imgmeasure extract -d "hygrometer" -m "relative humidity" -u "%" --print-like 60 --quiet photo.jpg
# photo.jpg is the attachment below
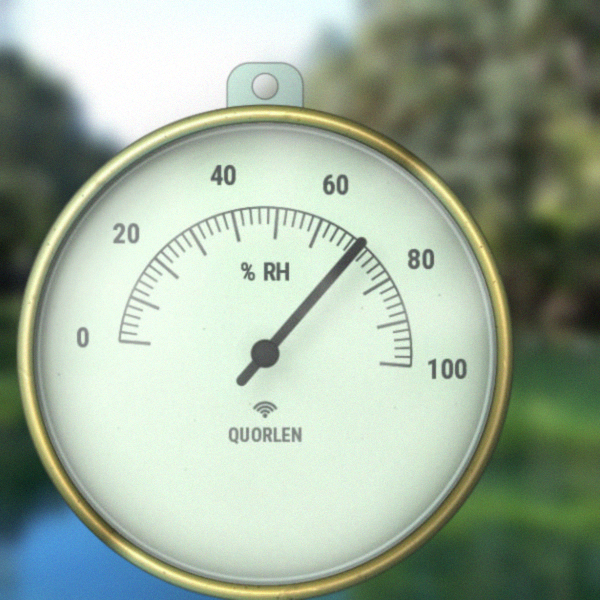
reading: 70
